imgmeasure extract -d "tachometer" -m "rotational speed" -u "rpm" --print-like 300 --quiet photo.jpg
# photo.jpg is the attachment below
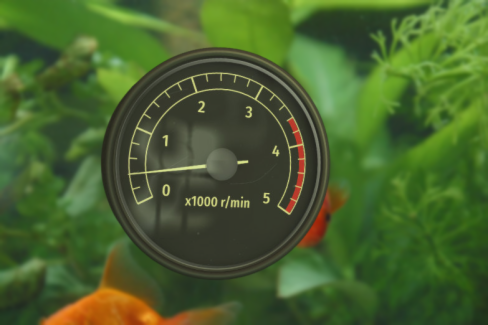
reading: 400
